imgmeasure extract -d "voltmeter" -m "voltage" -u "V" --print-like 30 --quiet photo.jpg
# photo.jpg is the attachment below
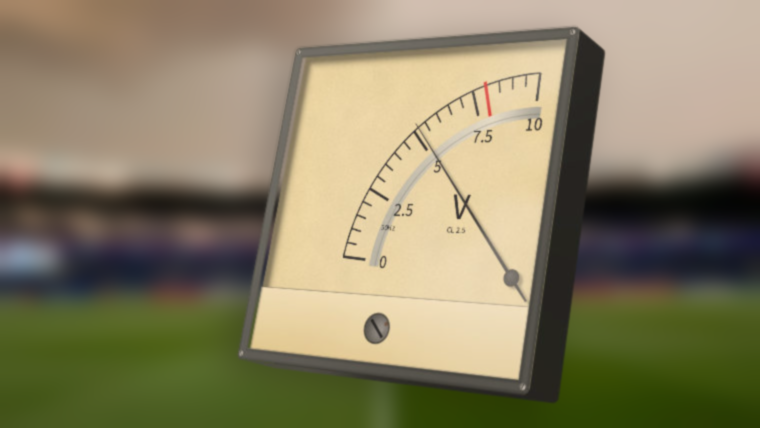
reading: 5.25
